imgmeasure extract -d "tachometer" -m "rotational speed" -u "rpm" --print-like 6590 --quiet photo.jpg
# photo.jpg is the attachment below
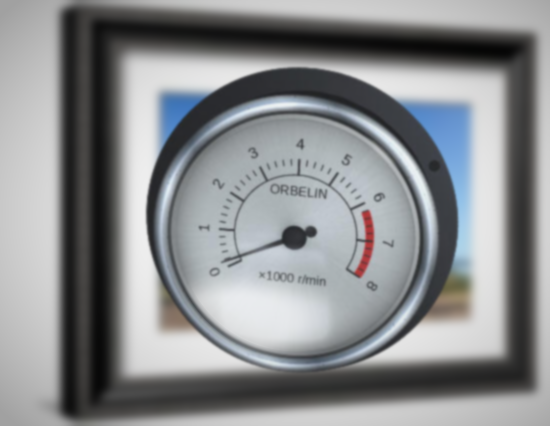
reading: 200
